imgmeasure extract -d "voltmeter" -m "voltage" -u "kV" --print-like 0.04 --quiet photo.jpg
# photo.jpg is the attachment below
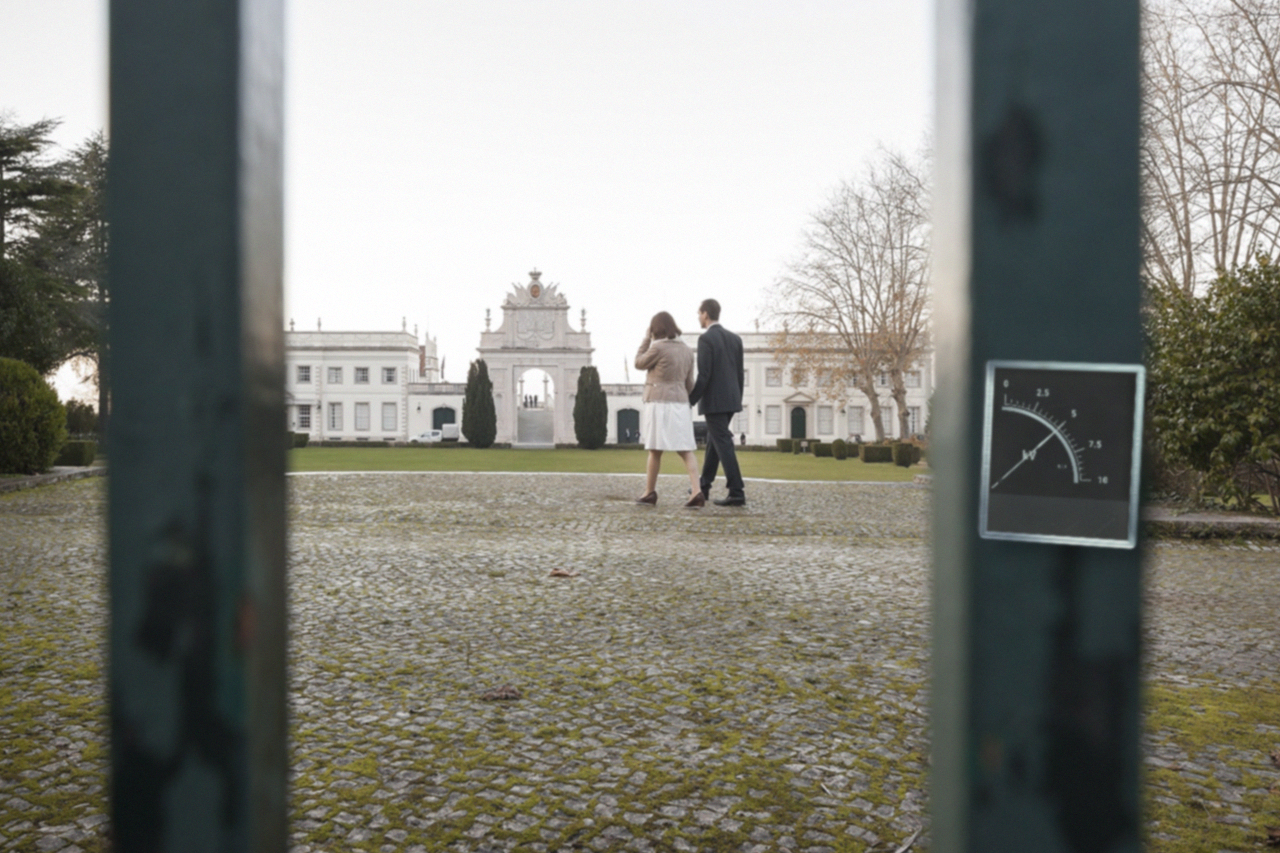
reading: 5
